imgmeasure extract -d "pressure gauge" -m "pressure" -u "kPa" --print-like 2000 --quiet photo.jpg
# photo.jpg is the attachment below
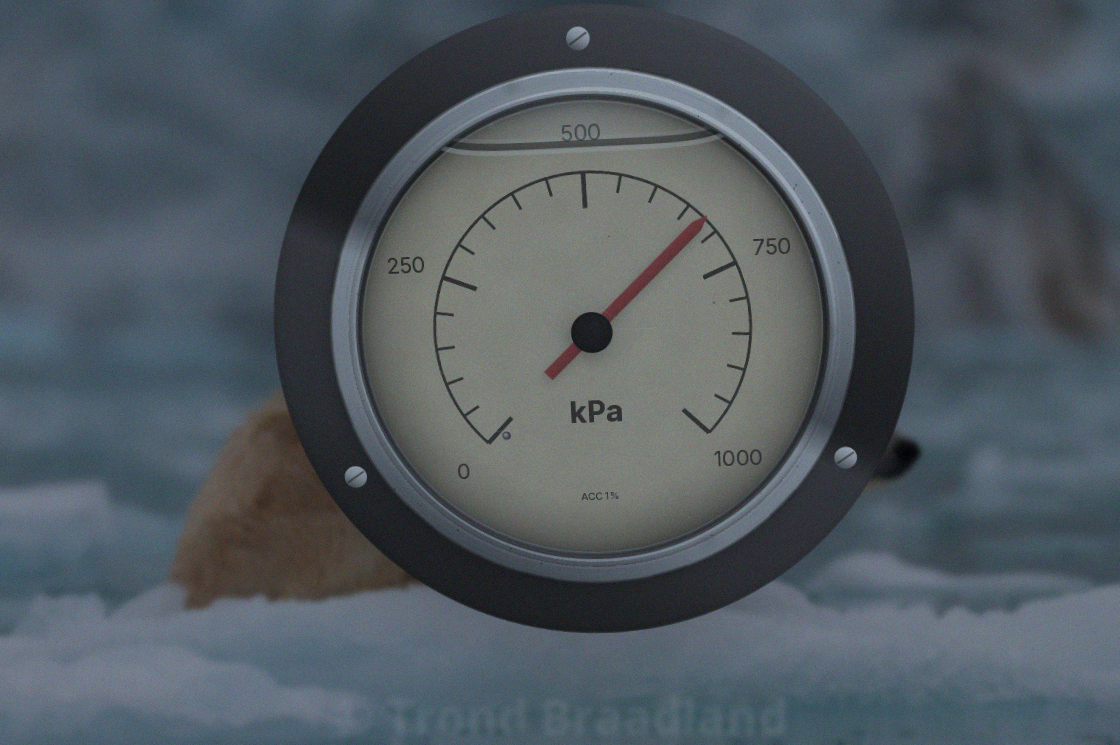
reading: 675
